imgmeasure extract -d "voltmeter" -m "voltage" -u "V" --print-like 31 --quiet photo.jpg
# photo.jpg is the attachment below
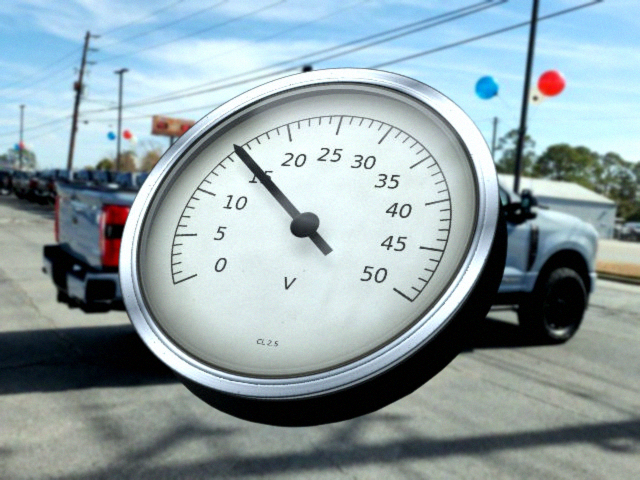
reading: 15
